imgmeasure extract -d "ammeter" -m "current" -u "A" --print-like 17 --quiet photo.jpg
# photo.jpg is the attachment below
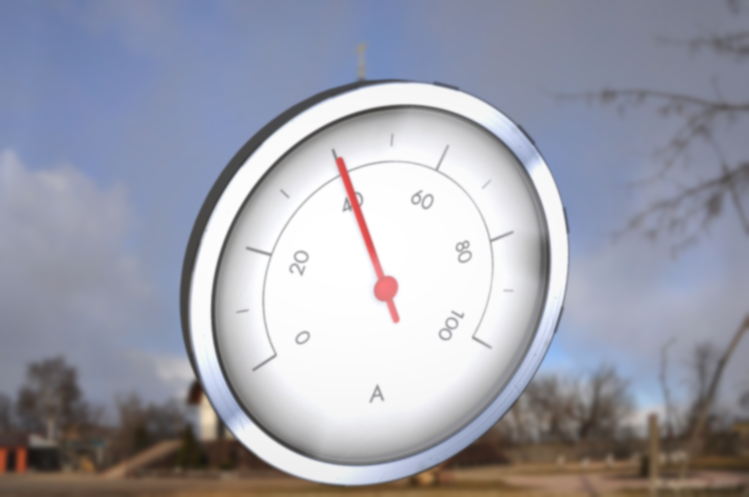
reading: 40
